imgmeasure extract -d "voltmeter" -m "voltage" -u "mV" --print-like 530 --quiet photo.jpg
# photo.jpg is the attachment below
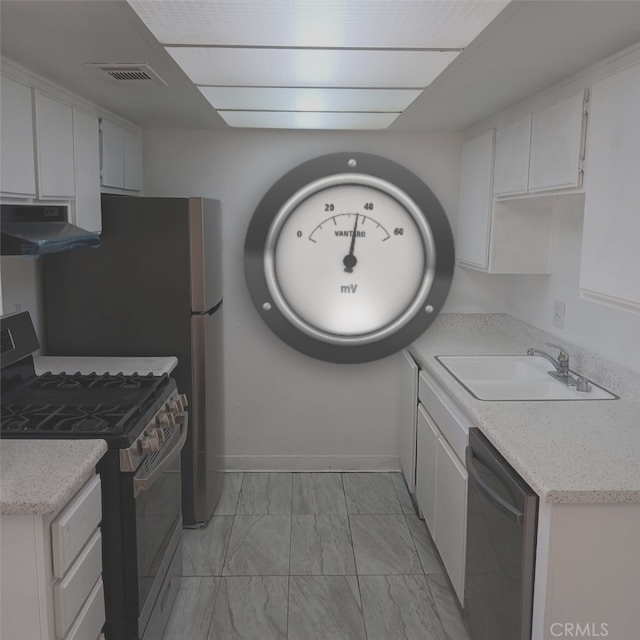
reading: 35
